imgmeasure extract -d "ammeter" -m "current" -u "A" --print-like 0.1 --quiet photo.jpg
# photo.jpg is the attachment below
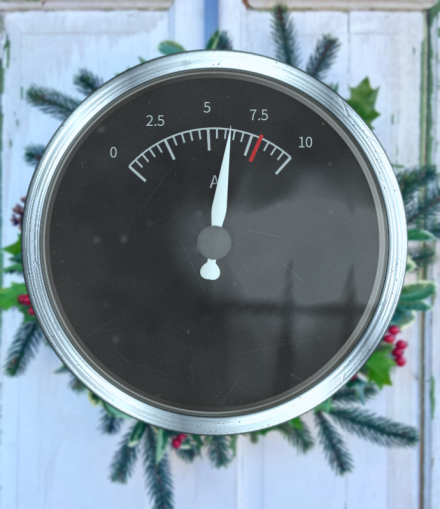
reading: 6.25
